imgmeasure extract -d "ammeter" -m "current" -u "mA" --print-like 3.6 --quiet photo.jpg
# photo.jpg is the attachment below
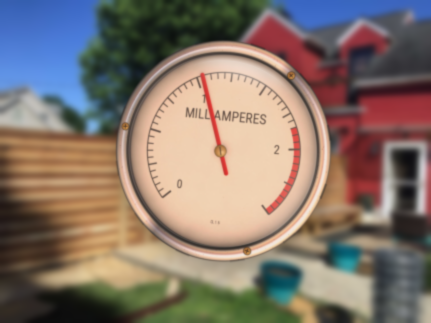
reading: 1.05
